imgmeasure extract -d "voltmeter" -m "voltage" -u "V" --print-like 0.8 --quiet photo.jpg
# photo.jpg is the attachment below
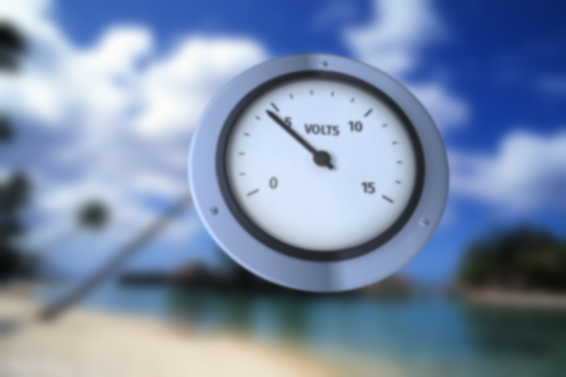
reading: 4.5
